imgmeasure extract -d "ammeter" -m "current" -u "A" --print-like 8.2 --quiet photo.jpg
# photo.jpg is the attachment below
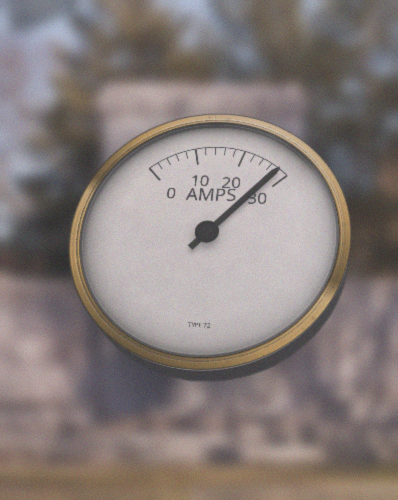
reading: 28
